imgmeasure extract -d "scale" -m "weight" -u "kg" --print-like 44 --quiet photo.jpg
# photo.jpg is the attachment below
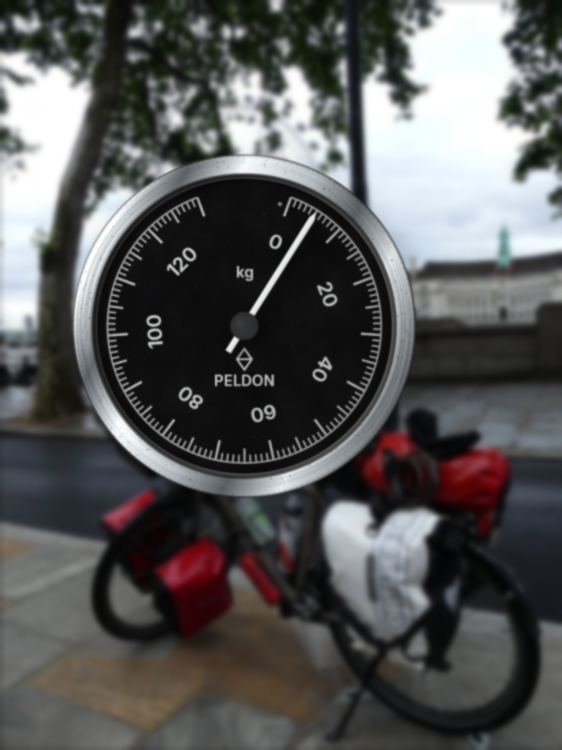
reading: 5
